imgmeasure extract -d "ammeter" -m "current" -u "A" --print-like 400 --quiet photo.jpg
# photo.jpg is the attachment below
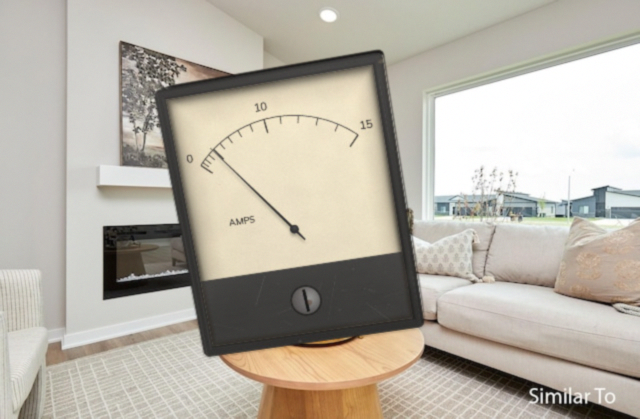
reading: 5
